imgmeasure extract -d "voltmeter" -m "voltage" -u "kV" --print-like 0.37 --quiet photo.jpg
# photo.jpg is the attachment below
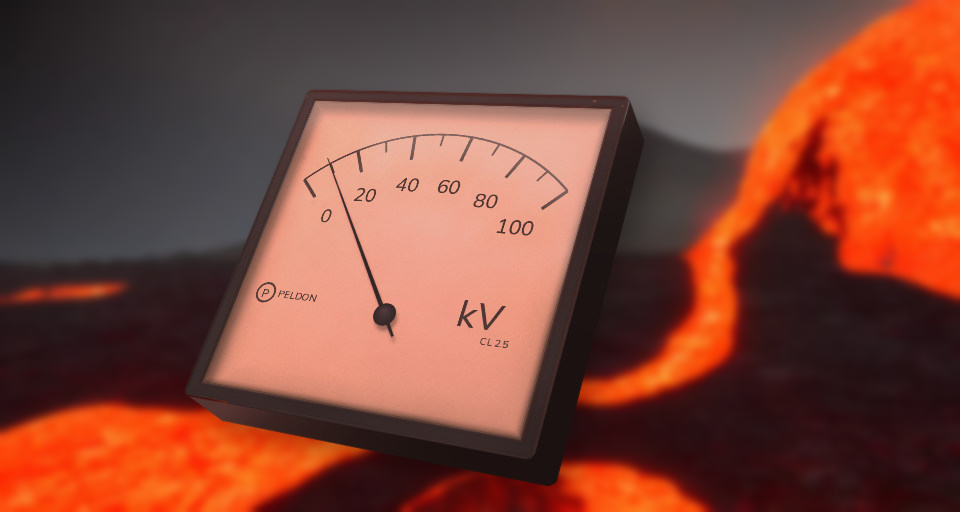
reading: 10
